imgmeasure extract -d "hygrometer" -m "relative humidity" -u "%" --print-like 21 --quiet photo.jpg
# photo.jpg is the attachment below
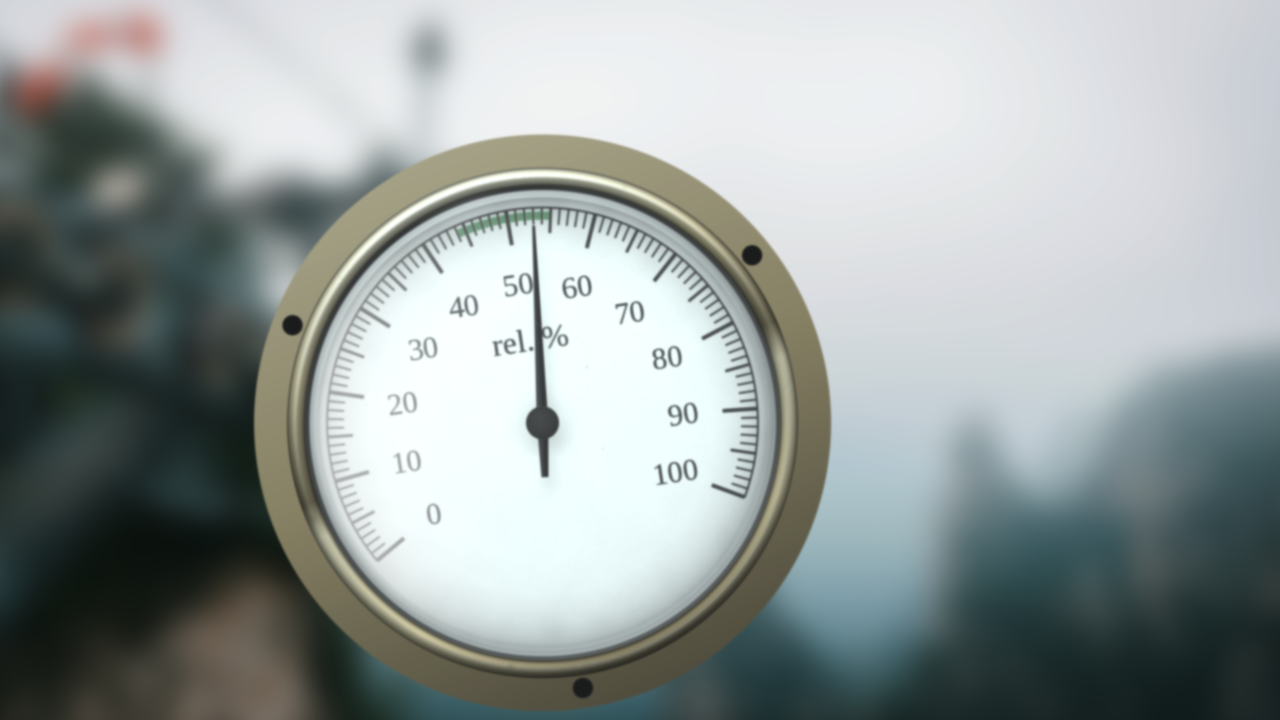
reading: 53
